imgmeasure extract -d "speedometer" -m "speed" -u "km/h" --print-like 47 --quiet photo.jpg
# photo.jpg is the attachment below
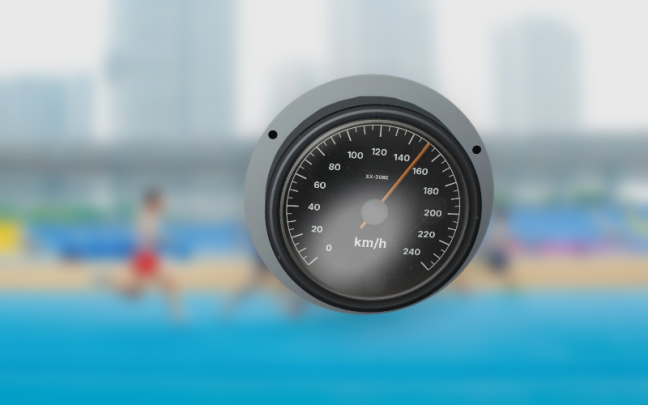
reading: 150
